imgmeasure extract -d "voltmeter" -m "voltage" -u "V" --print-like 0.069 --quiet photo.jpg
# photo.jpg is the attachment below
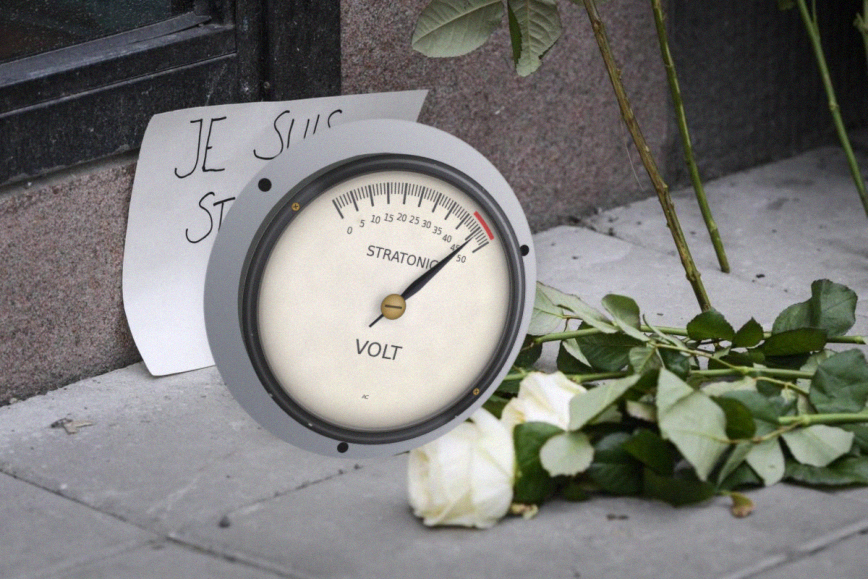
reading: 45
